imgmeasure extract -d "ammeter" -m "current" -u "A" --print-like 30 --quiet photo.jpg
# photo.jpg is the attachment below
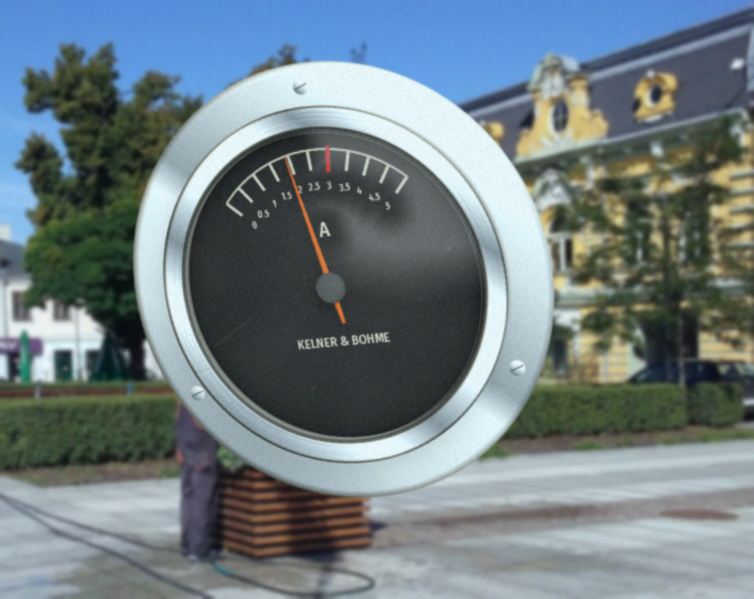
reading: 2
